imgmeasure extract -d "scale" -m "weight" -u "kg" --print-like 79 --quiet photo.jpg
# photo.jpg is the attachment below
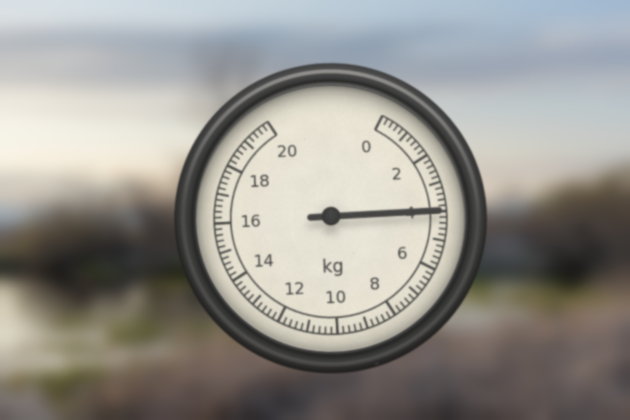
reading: 4
